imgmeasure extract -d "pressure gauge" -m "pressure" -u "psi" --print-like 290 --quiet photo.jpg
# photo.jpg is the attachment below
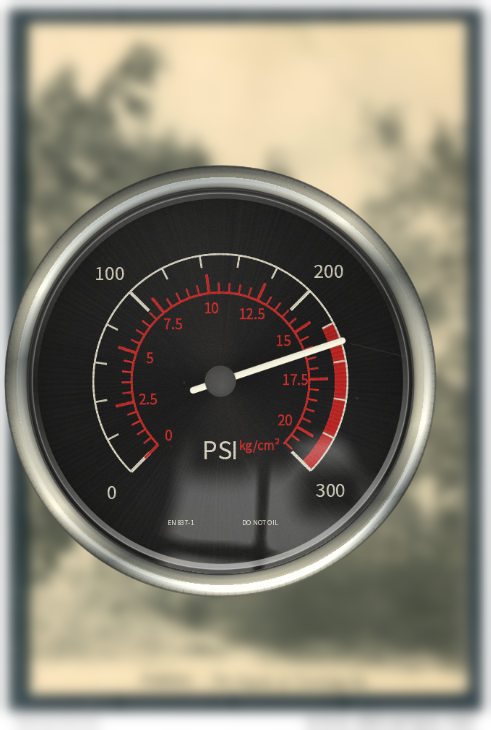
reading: 230
